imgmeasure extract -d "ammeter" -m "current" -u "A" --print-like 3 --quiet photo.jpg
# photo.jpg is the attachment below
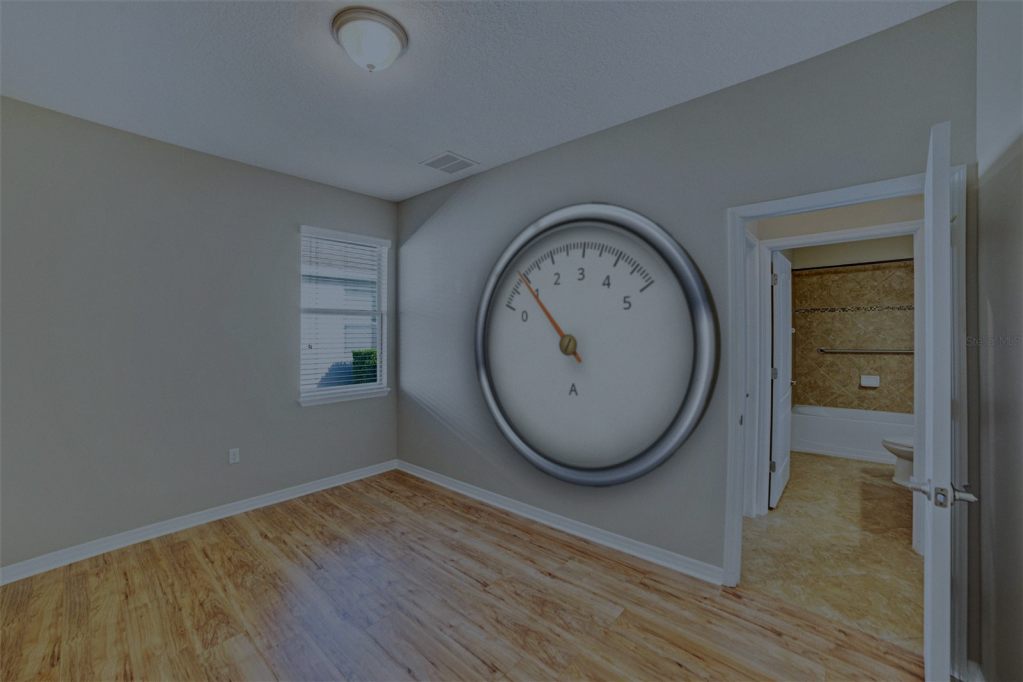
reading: 1
